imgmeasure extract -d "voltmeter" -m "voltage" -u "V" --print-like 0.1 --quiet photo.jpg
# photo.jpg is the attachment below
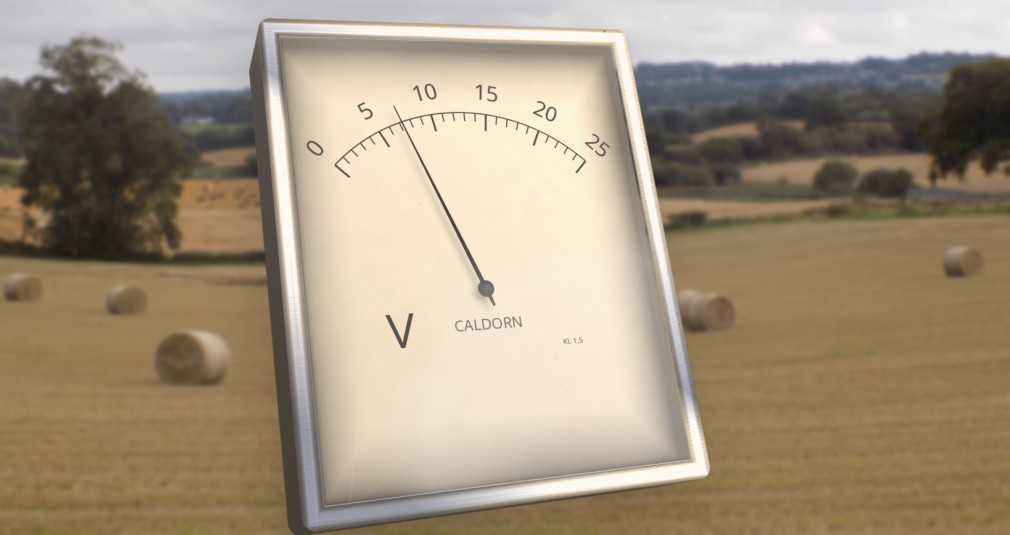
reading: 7
